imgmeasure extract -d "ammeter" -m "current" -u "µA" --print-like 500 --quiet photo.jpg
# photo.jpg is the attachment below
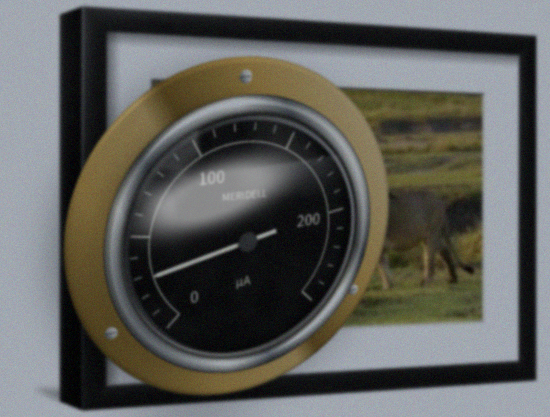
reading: 30
